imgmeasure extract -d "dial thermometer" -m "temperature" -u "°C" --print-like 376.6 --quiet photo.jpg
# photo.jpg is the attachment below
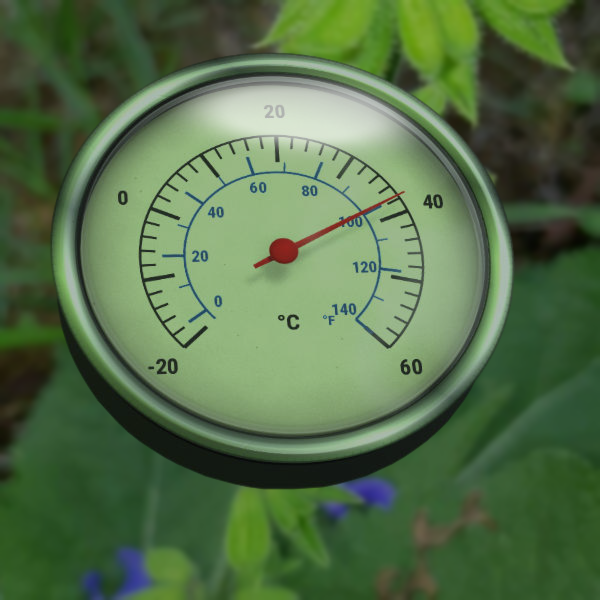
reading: 38
